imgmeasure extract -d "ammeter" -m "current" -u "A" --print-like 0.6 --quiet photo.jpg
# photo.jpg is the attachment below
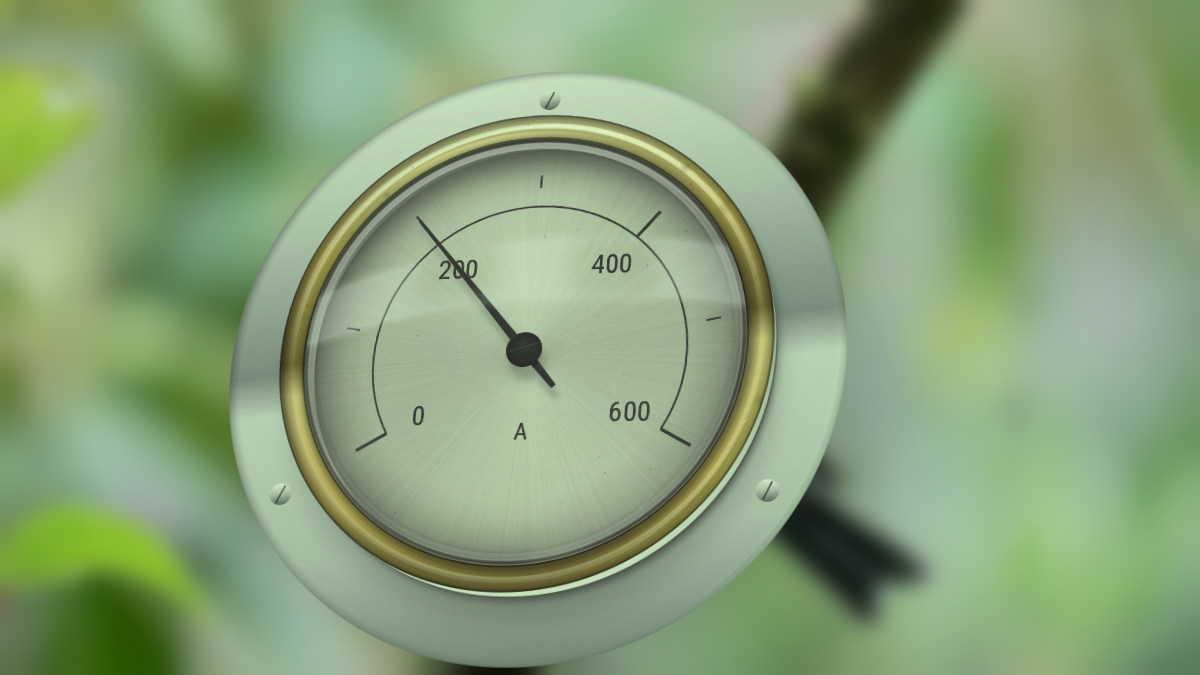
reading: 200
